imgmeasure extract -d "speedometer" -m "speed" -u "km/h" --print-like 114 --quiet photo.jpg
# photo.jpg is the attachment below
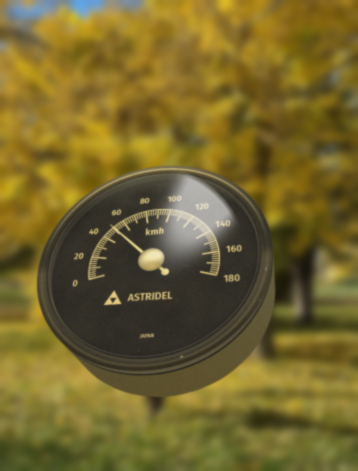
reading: 50
